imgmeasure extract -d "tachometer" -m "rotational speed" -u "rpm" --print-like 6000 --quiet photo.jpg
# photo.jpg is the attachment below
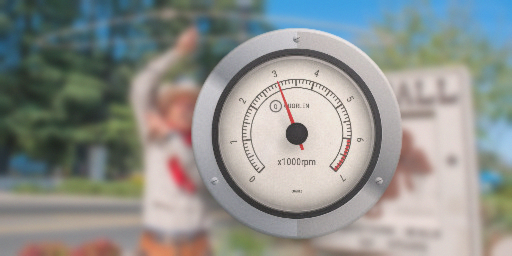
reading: 3000
